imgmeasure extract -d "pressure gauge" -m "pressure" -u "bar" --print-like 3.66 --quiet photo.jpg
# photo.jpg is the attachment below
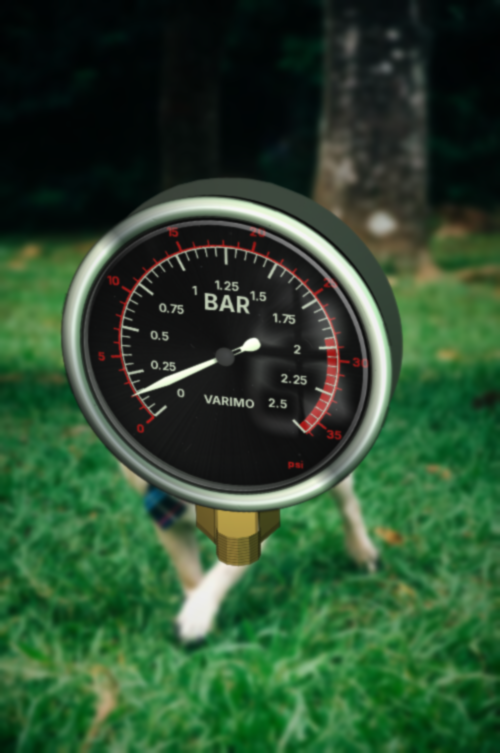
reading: 0.15
